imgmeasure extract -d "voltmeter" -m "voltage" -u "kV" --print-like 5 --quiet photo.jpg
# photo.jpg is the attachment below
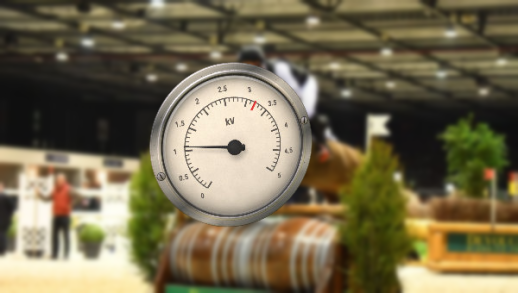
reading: 1.1
